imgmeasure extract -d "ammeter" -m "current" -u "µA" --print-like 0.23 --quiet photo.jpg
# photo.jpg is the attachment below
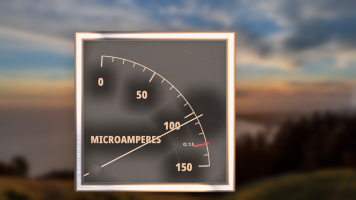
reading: 105
